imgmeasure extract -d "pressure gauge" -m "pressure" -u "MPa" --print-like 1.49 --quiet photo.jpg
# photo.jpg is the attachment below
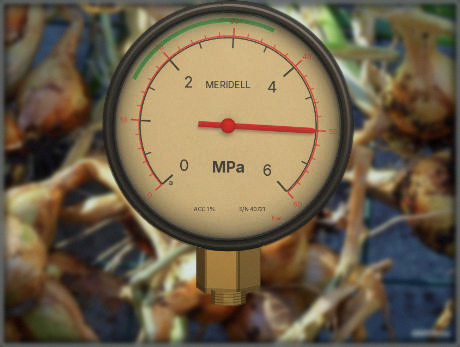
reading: 5
